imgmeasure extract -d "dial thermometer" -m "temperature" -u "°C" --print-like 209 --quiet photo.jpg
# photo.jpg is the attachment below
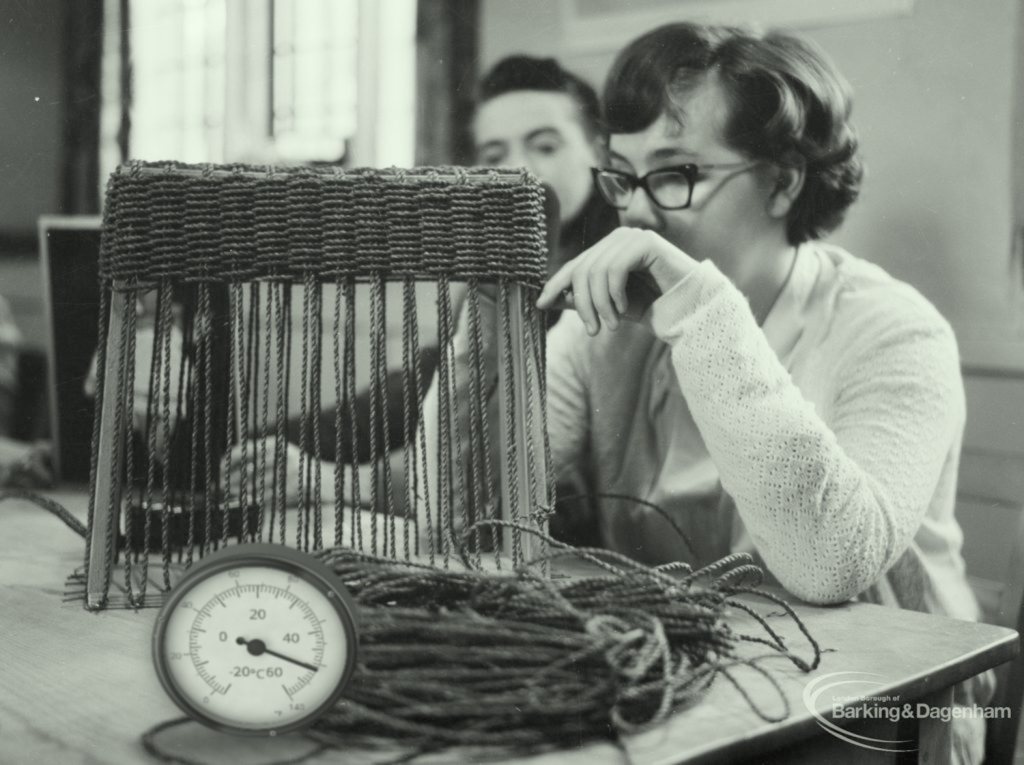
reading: 50
